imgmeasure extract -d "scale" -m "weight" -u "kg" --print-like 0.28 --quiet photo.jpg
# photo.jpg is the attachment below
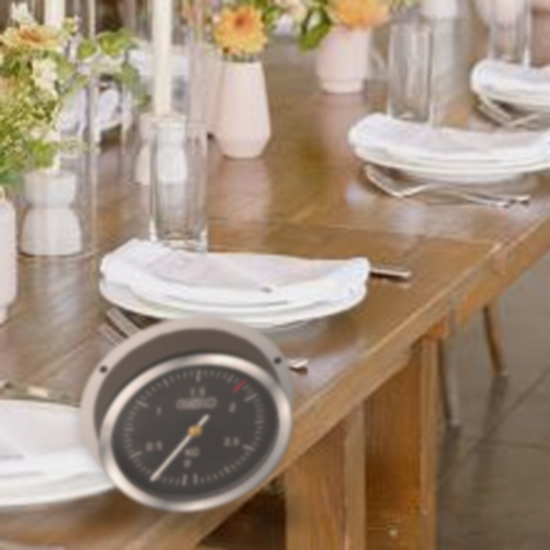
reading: 0.25
